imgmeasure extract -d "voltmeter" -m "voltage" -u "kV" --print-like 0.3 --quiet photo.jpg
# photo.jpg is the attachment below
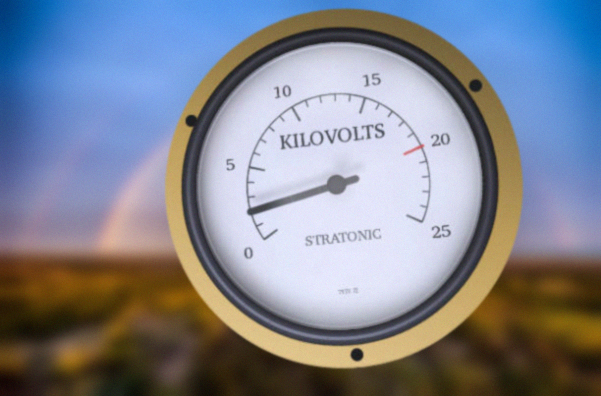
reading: 2
